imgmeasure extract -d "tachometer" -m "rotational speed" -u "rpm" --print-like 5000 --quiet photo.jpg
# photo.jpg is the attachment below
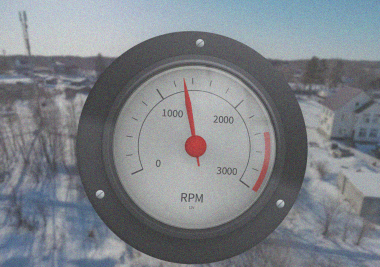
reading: 1300
